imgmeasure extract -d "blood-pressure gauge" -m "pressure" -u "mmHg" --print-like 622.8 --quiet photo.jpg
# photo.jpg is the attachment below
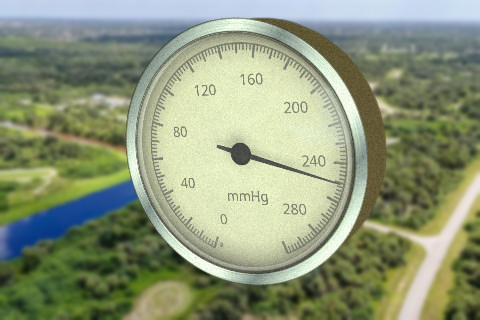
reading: 250
